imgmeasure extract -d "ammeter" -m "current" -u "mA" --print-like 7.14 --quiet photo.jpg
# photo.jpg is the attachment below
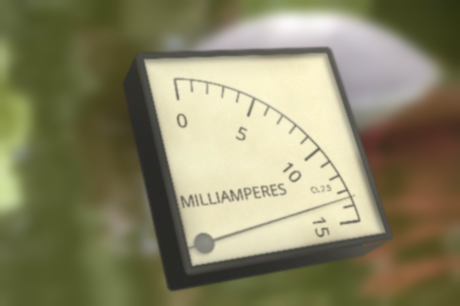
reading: 13.5
